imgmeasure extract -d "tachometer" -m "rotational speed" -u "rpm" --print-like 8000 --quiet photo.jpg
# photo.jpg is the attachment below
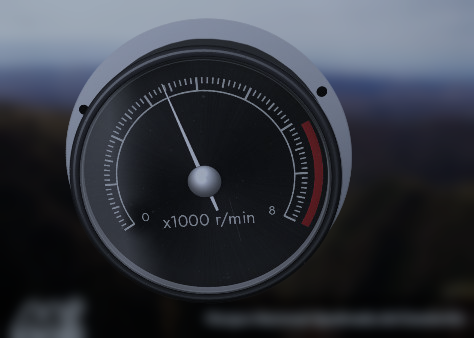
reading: 3400
